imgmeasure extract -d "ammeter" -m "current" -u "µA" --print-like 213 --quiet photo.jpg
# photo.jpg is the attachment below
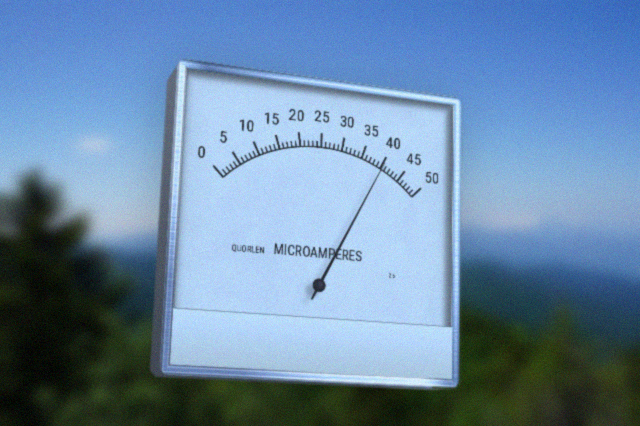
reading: 40
